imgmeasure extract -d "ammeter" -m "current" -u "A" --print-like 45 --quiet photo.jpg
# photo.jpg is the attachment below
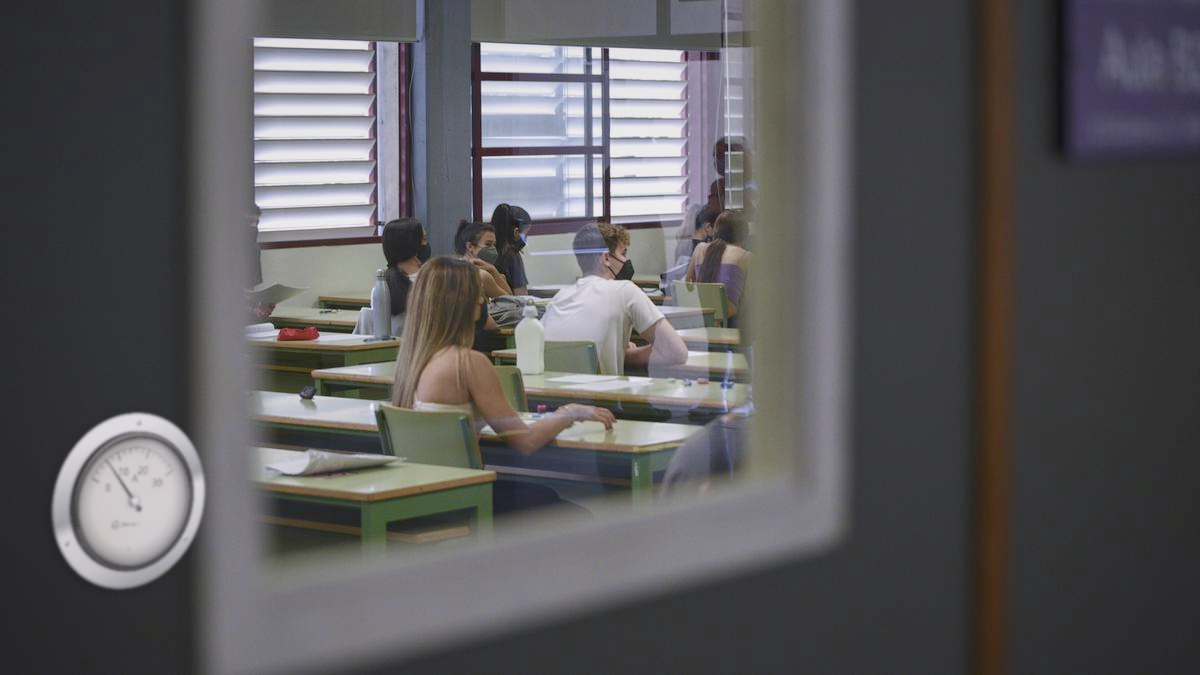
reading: 6
